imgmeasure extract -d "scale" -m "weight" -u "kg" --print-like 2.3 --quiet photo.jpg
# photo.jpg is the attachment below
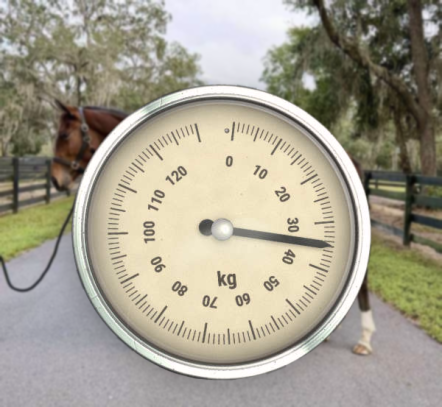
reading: 35
